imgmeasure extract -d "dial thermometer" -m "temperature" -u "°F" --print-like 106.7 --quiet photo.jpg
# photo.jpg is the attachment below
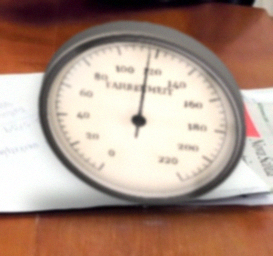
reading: 116
